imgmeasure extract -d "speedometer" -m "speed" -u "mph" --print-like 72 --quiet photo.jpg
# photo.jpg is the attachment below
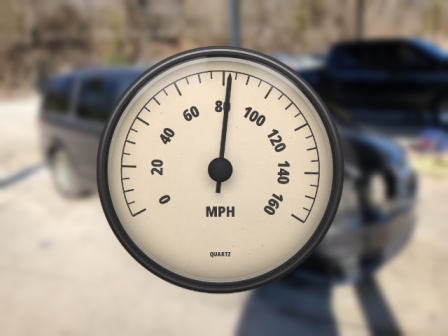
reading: 82.5
